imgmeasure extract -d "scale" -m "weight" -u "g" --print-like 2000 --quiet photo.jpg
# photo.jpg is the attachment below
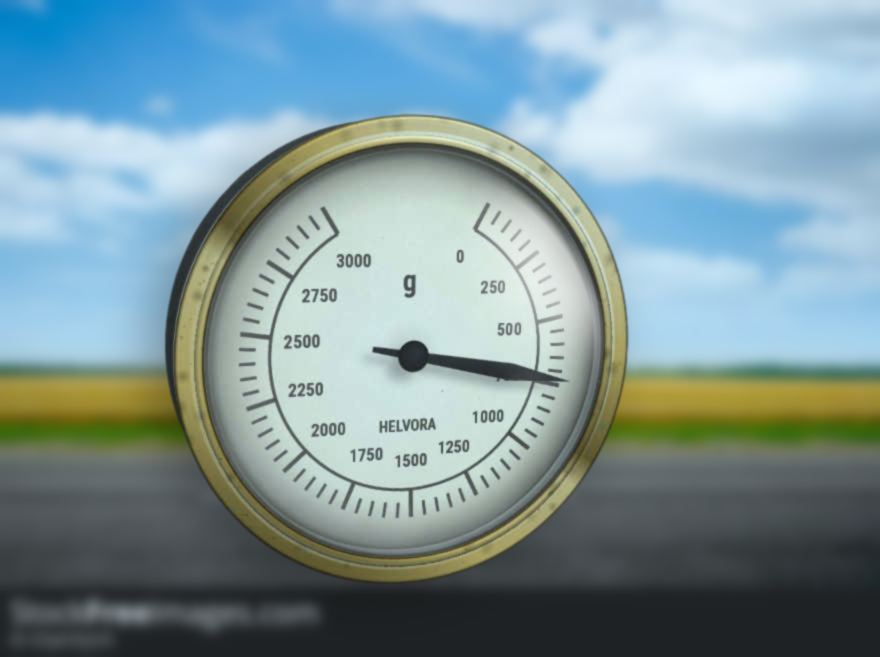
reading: 725
